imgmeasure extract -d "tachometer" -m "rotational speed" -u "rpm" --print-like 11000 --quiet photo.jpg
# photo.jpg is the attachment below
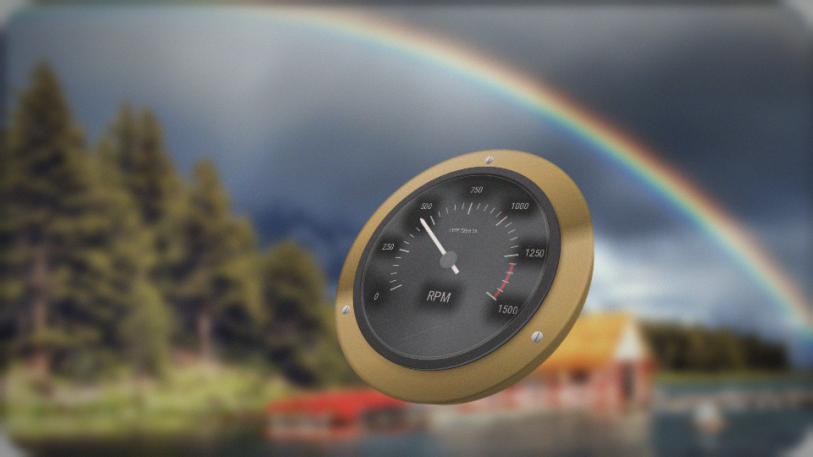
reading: 450
